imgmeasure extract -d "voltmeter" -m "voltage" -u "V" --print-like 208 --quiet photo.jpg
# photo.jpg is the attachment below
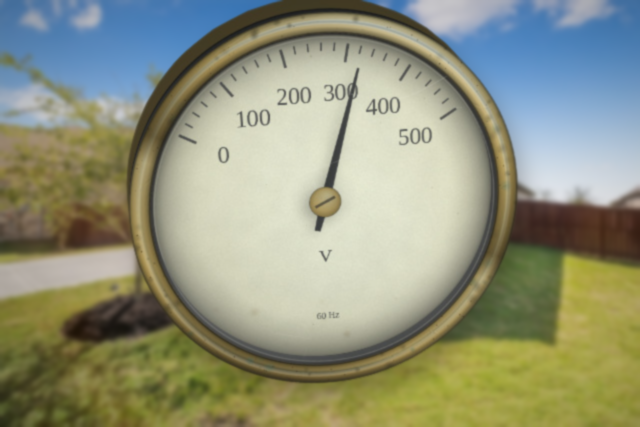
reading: 320
